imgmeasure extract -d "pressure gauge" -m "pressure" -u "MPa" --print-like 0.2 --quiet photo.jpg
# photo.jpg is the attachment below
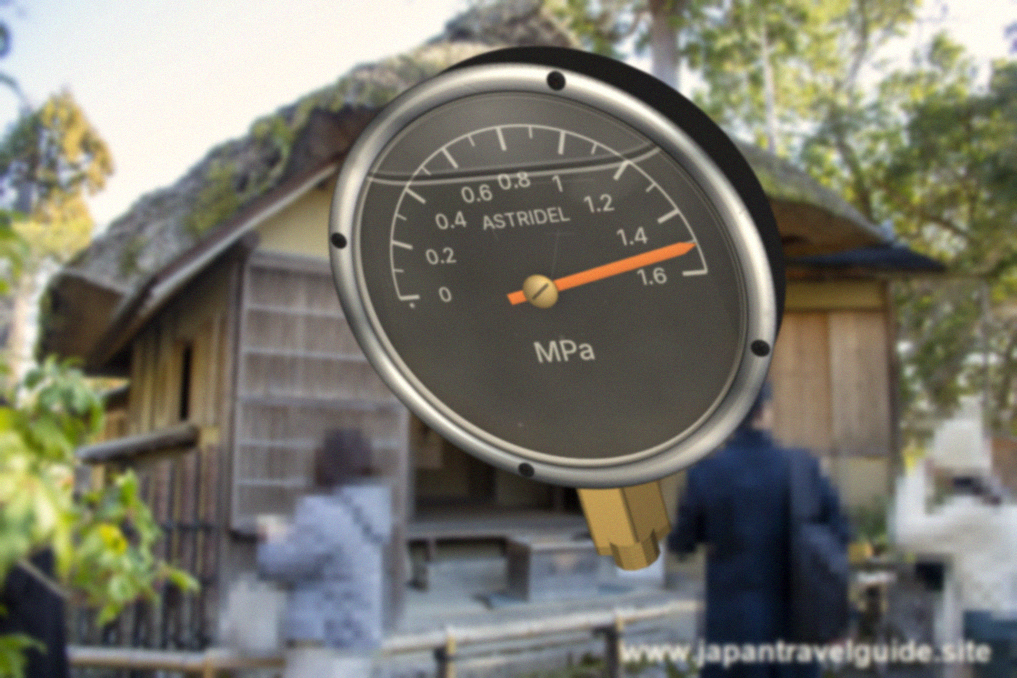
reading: 1.5
